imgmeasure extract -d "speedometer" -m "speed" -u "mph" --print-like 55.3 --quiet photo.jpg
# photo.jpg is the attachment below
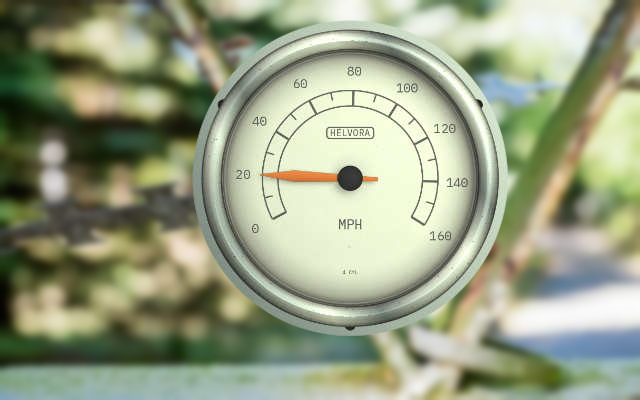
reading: 20
